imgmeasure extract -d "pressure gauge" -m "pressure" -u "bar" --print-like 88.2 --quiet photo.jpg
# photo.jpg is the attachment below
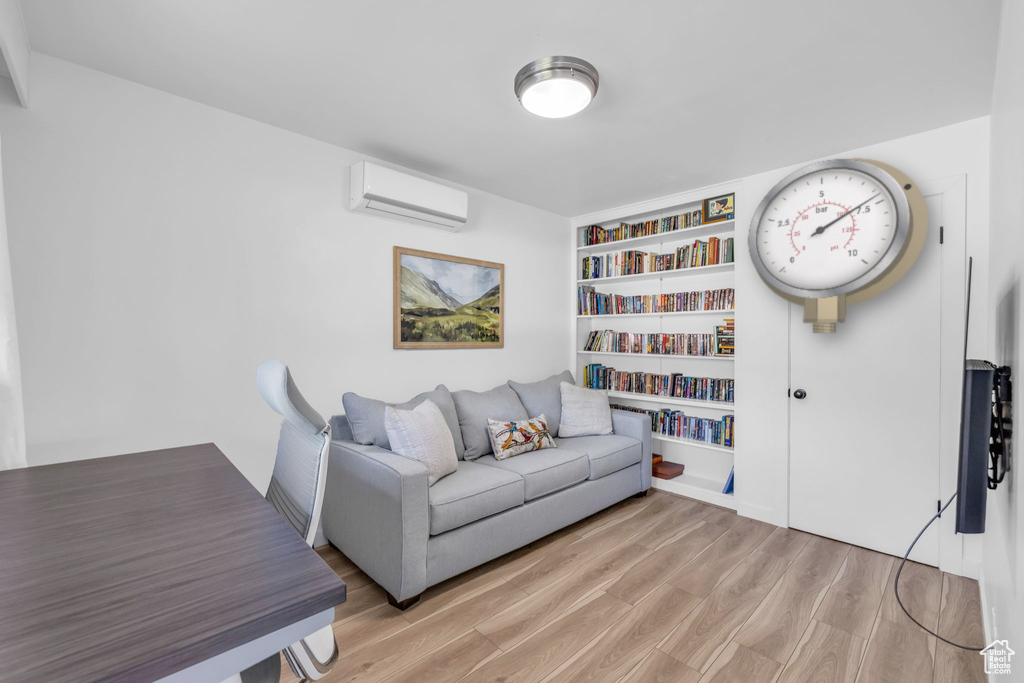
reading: 7.25
